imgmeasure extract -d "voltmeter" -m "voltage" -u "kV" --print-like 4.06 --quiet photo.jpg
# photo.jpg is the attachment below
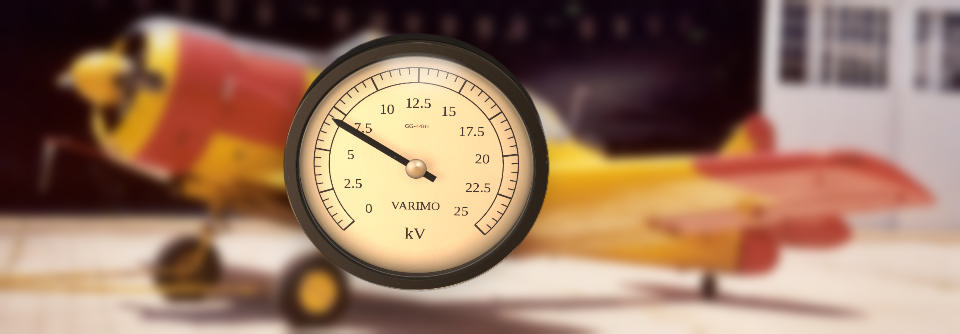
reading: 7
